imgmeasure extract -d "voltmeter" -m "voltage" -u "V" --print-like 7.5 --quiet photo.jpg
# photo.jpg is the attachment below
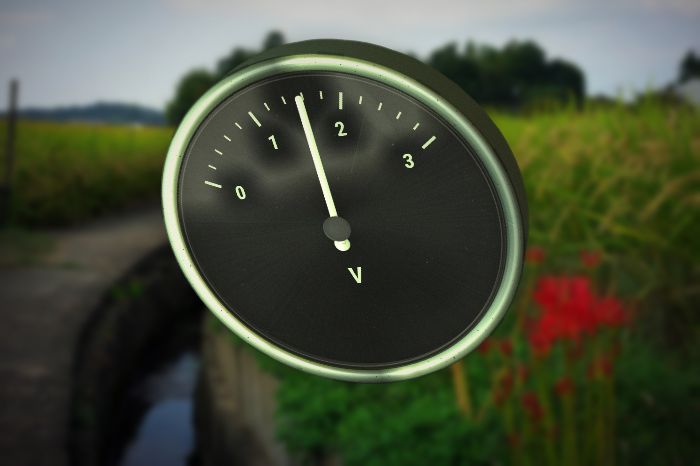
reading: 1.6
